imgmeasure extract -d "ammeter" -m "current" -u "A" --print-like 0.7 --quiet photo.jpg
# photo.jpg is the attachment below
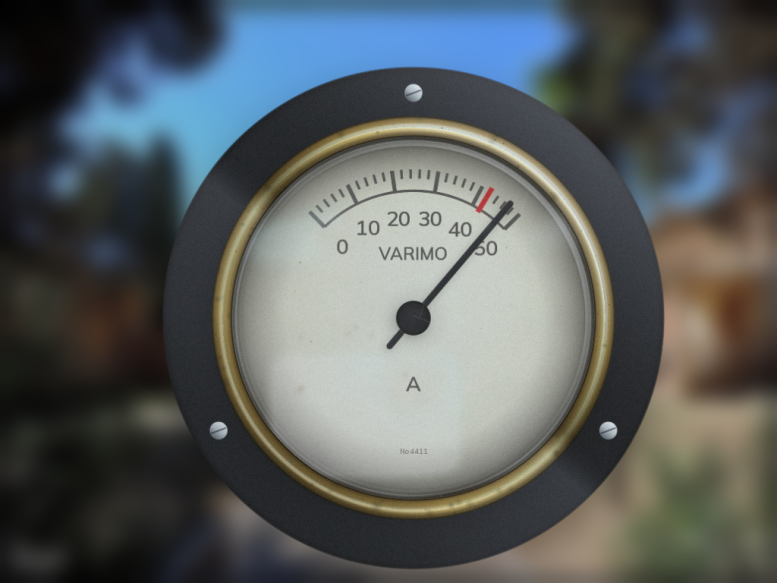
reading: 47
